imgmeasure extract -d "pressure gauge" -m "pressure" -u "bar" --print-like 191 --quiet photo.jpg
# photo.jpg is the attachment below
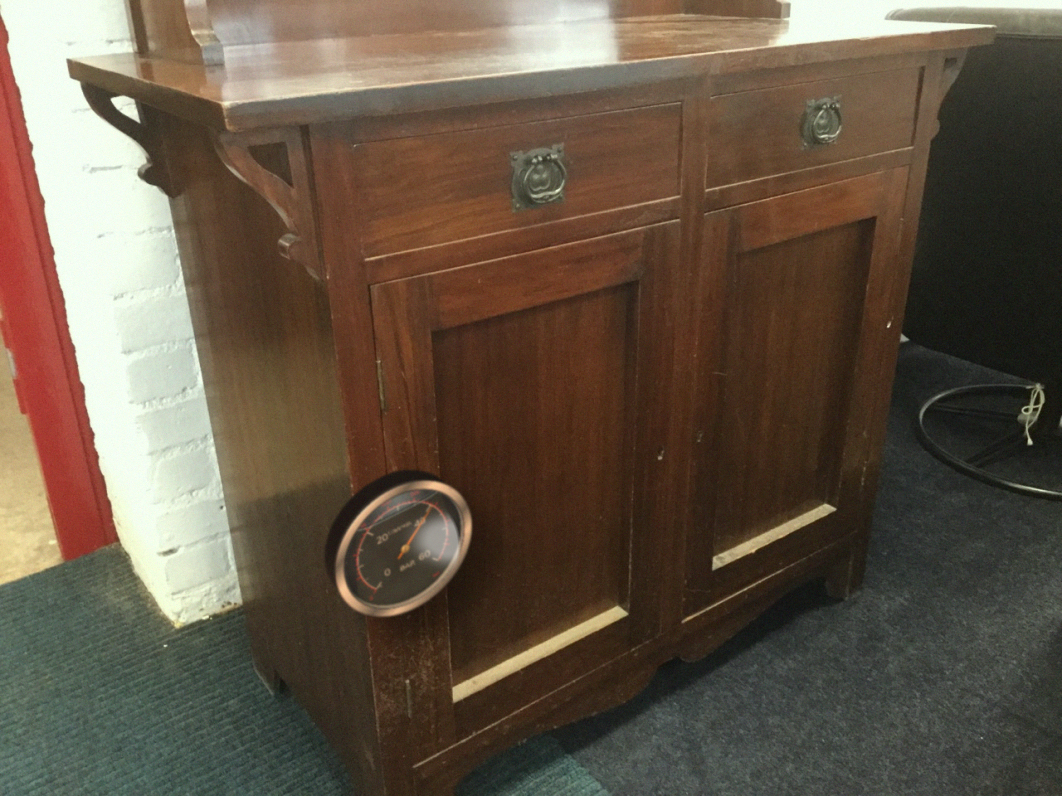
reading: 40
